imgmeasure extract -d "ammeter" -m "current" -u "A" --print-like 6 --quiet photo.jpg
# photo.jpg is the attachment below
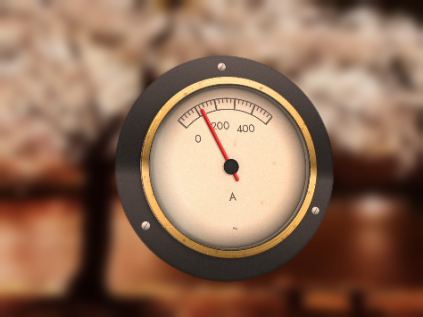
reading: 120
